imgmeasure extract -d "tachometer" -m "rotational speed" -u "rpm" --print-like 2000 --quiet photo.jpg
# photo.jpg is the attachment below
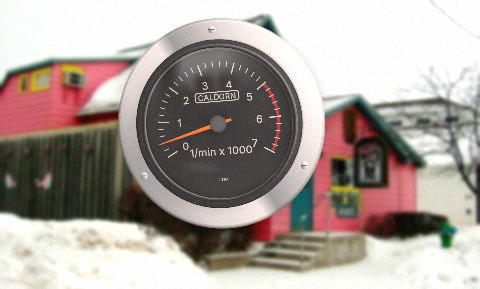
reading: 400
